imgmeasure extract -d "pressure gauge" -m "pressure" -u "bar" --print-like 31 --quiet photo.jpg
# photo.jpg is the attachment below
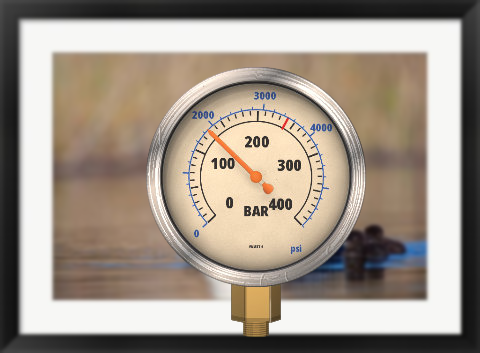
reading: 130
